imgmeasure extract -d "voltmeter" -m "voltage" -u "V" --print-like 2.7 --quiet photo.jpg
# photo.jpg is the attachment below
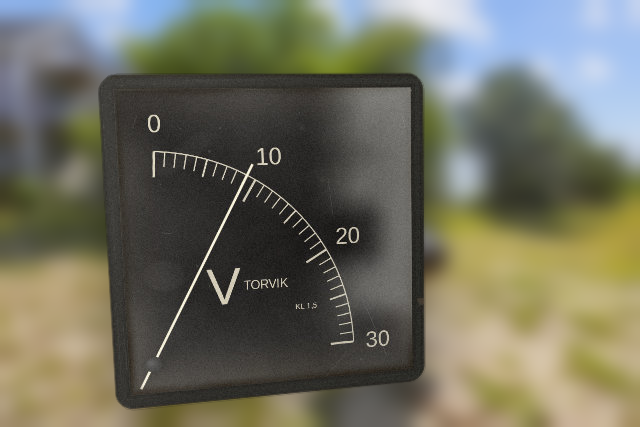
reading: 9
